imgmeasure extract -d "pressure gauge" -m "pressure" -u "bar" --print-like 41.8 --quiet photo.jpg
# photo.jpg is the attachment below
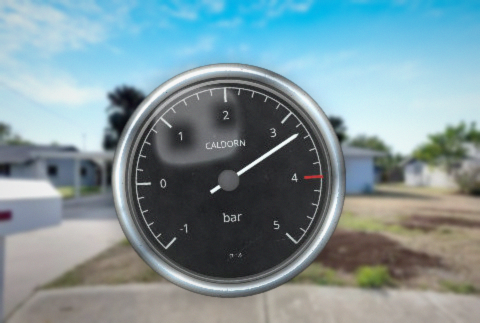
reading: 3.3
